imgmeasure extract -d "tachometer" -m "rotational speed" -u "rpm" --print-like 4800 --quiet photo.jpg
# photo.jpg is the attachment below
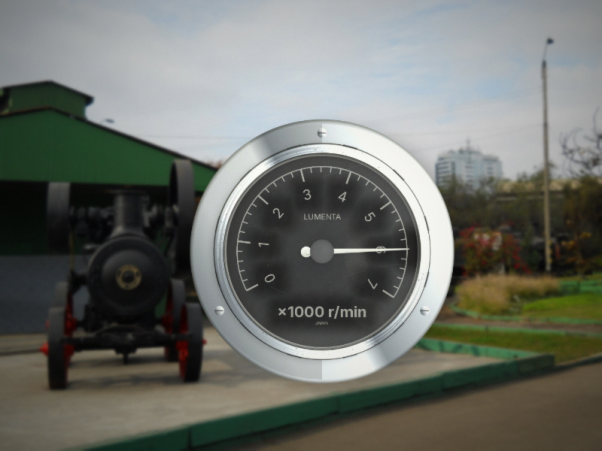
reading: 6000
